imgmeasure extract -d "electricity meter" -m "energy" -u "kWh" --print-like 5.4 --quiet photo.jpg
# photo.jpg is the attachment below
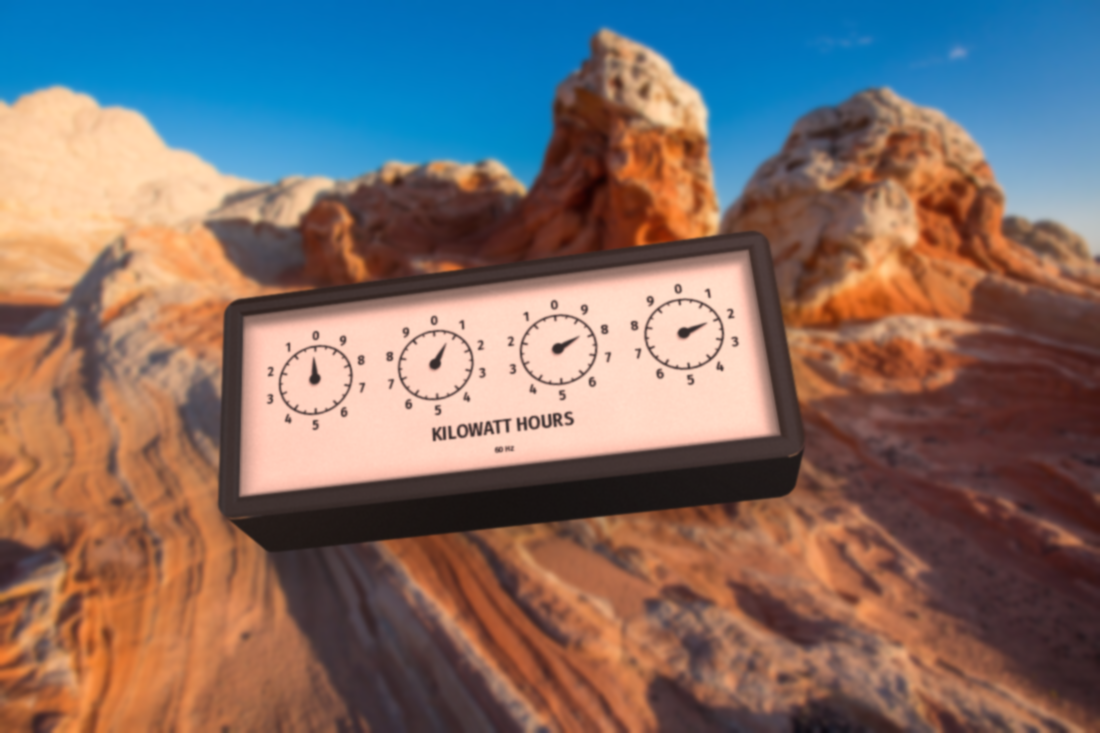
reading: 82
